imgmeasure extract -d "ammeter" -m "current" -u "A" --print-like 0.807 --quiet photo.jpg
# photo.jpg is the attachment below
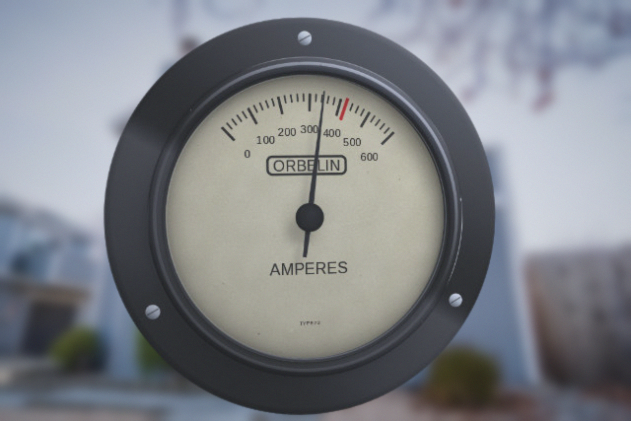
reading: 340
